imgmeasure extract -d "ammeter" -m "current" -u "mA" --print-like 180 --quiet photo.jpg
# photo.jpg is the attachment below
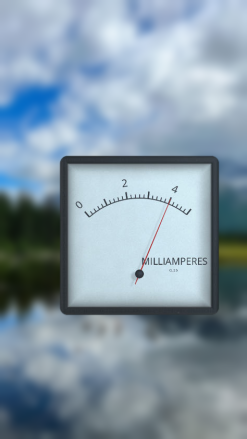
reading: 4
